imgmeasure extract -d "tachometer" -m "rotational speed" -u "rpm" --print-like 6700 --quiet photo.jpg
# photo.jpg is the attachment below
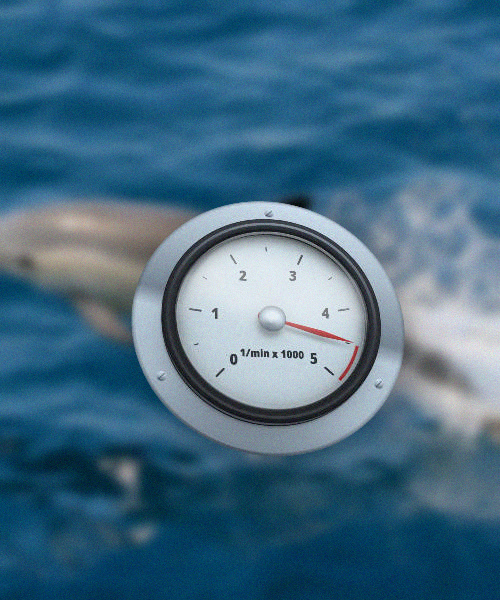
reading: 4500
